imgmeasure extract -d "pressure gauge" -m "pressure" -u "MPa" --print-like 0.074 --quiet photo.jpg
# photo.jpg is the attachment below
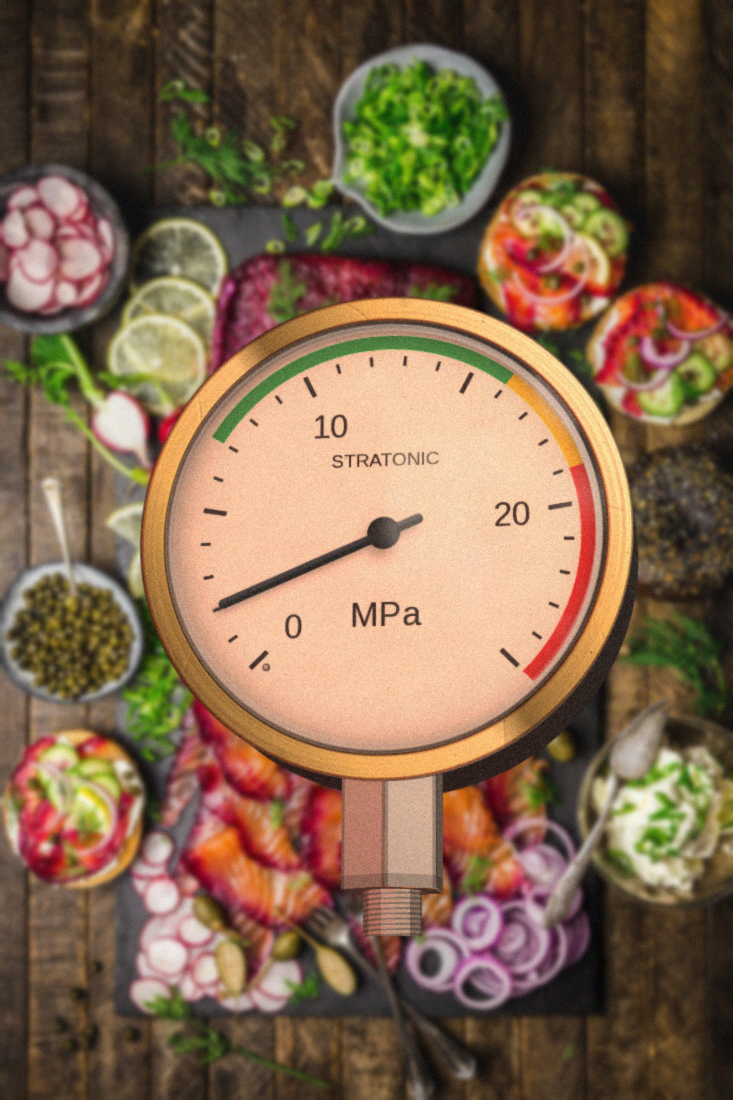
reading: 2
